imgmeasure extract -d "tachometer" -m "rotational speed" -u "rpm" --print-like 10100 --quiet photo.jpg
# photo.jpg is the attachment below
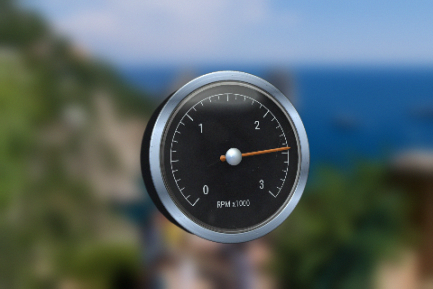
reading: 2450
